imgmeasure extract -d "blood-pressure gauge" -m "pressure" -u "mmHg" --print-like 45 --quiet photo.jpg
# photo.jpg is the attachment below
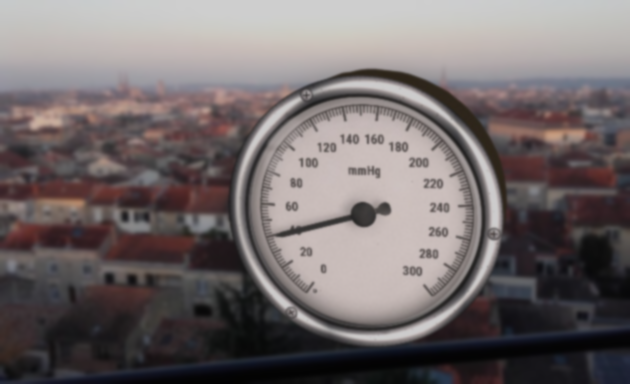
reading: 40
